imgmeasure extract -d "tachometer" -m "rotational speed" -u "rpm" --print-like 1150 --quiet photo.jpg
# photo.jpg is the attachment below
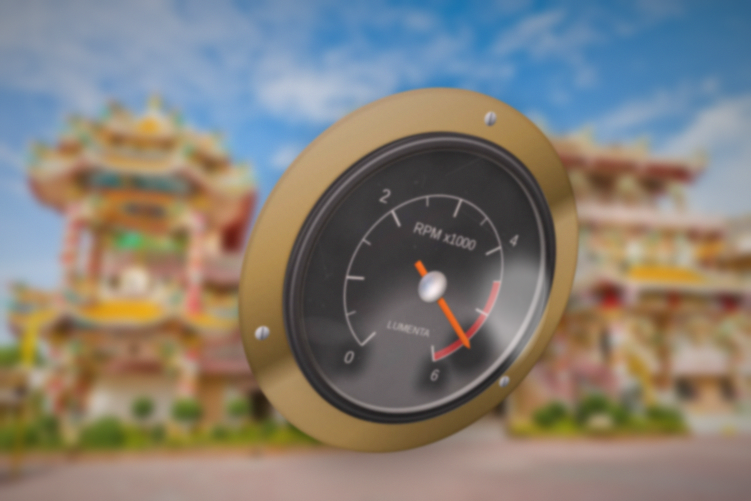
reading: 5500
